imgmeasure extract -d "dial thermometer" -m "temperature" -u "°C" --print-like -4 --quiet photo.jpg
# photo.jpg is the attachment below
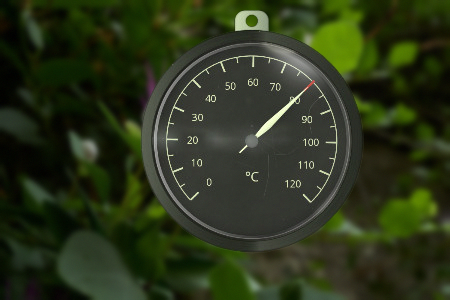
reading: 80
